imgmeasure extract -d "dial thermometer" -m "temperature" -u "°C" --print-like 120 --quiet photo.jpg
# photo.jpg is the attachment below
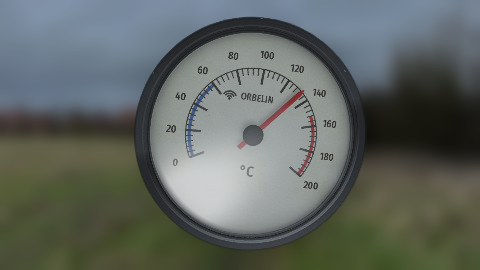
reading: 132
